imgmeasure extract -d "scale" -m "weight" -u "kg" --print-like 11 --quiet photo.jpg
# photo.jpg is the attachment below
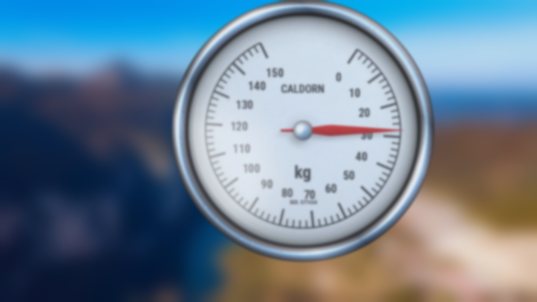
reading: 28
